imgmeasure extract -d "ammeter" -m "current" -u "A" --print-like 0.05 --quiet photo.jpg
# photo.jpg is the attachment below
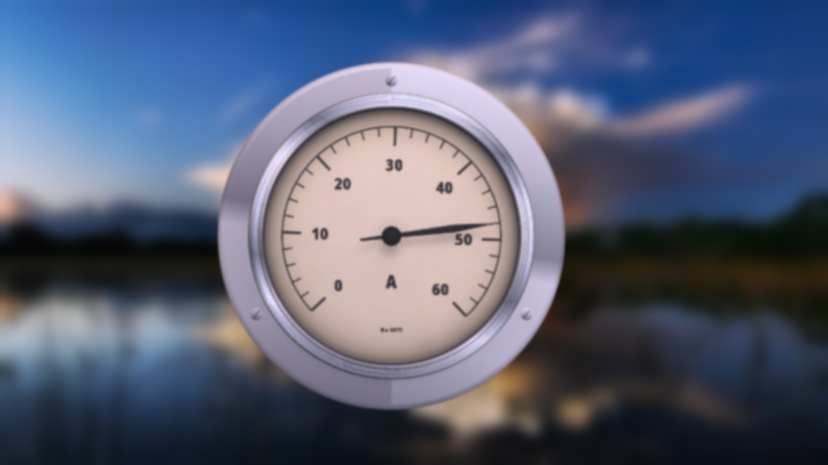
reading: 48
